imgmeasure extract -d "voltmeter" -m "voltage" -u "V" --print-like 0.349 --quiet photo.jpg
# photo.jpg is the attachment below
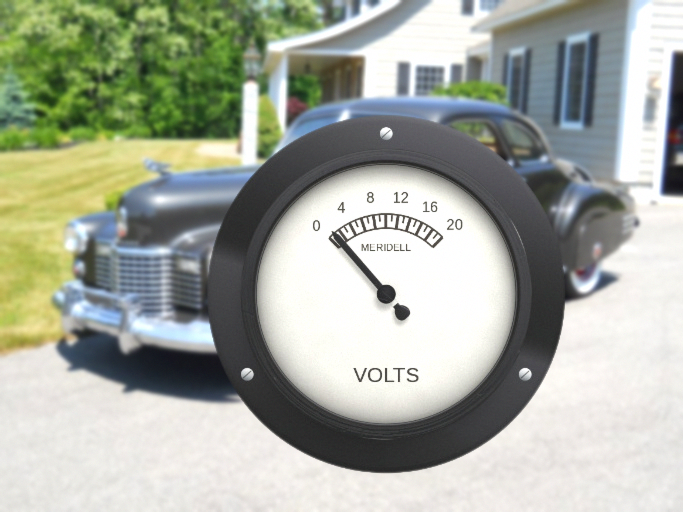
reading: 1
